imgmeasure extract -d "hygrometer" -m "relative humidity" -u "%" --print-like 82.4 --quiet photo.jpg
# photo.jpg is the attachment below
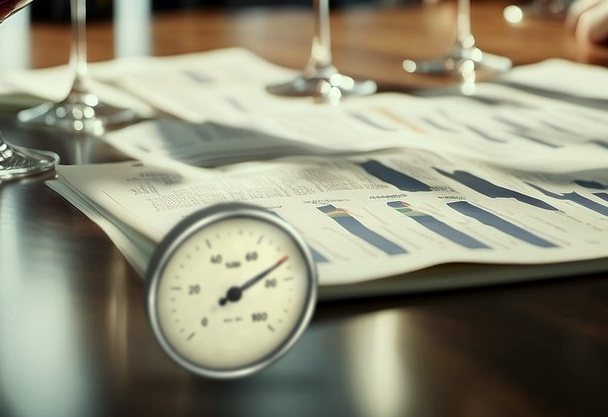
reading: 72
